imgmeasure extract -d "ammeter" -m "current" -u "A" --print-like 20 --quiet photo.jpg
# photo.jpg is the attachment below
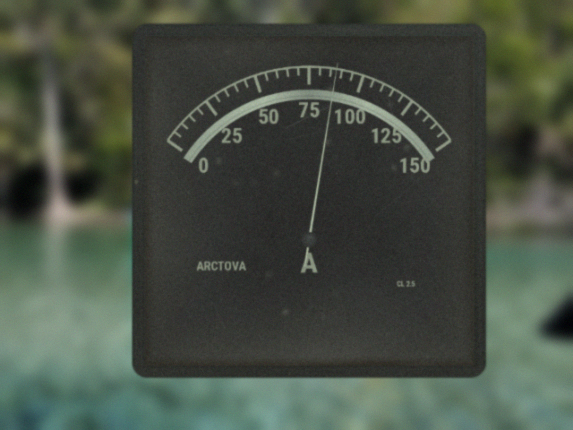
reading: 87.5
